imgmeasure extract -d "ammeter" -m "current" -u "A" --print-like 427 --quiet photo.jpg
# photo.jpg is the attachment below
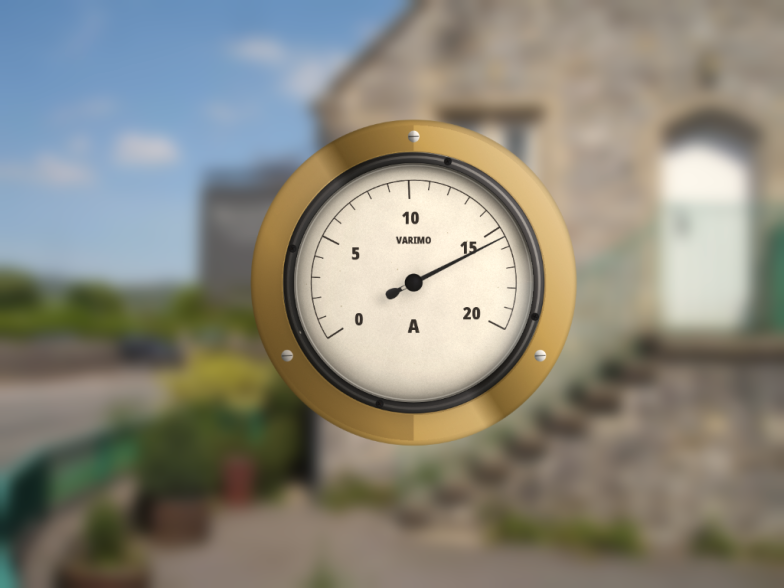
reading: 15.5
